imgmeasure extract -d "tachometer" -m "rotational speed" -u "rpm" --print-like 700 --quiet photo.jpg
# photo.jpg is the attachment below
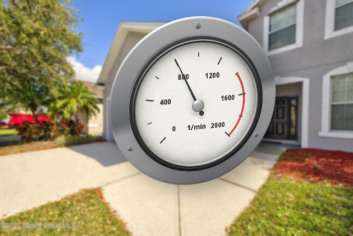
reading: 800
